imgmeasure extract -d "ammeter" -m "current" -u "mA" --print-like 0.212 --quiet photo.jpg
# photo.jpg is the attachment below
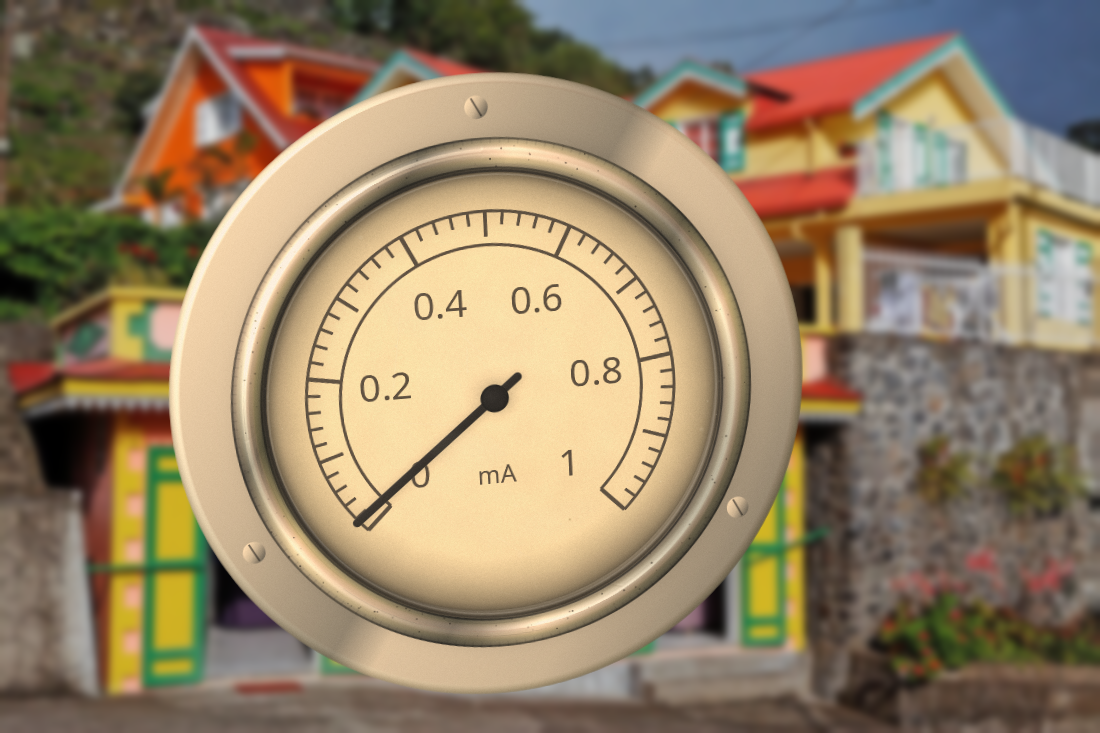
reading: 0.02
